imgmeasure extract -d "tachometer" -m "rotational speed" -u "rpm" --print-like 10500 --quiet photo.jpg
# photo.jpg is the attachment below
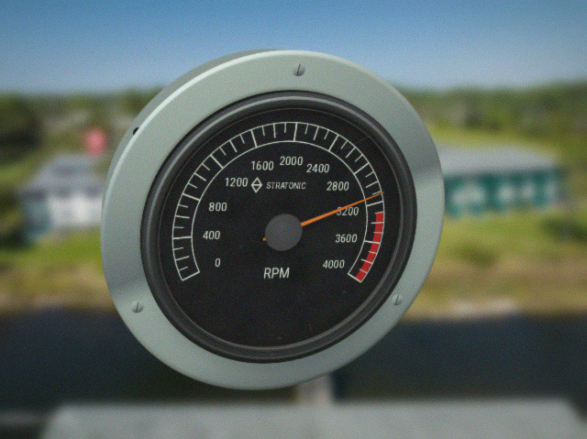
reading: 3100
